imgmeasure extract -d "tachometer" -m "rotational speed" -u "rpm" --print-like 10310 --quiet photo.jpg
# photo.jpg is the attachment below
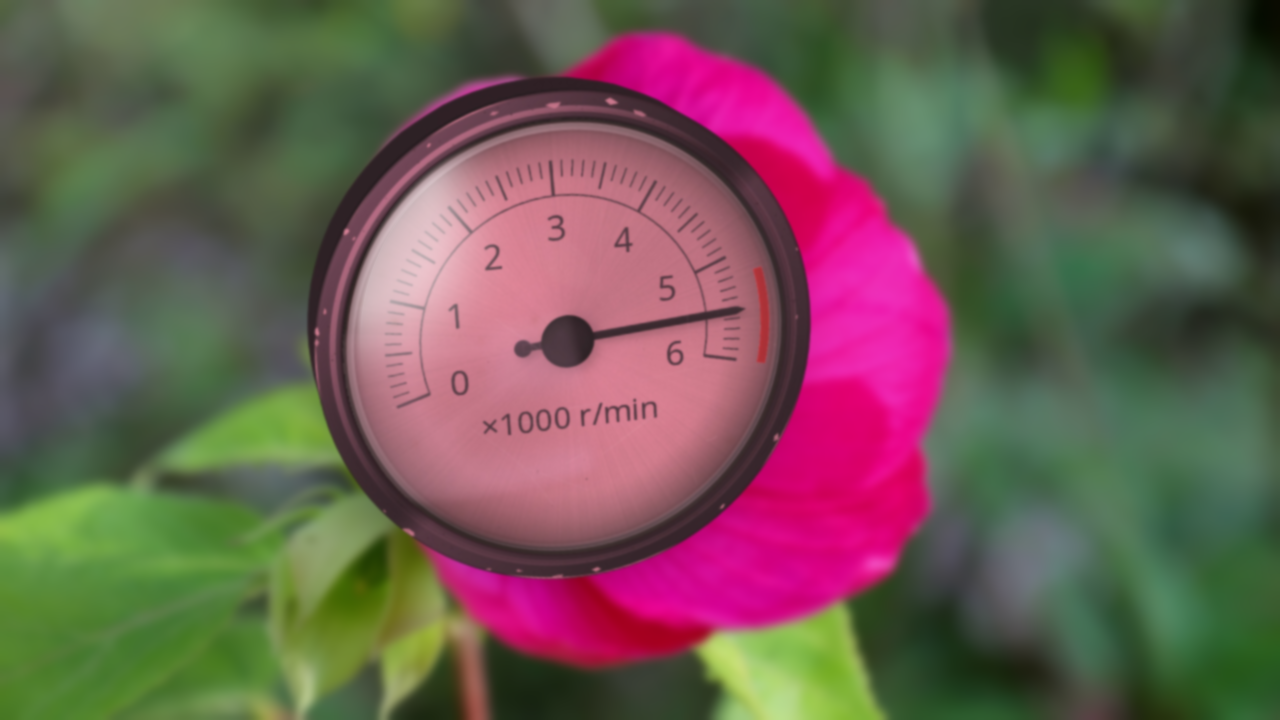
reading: 5500
